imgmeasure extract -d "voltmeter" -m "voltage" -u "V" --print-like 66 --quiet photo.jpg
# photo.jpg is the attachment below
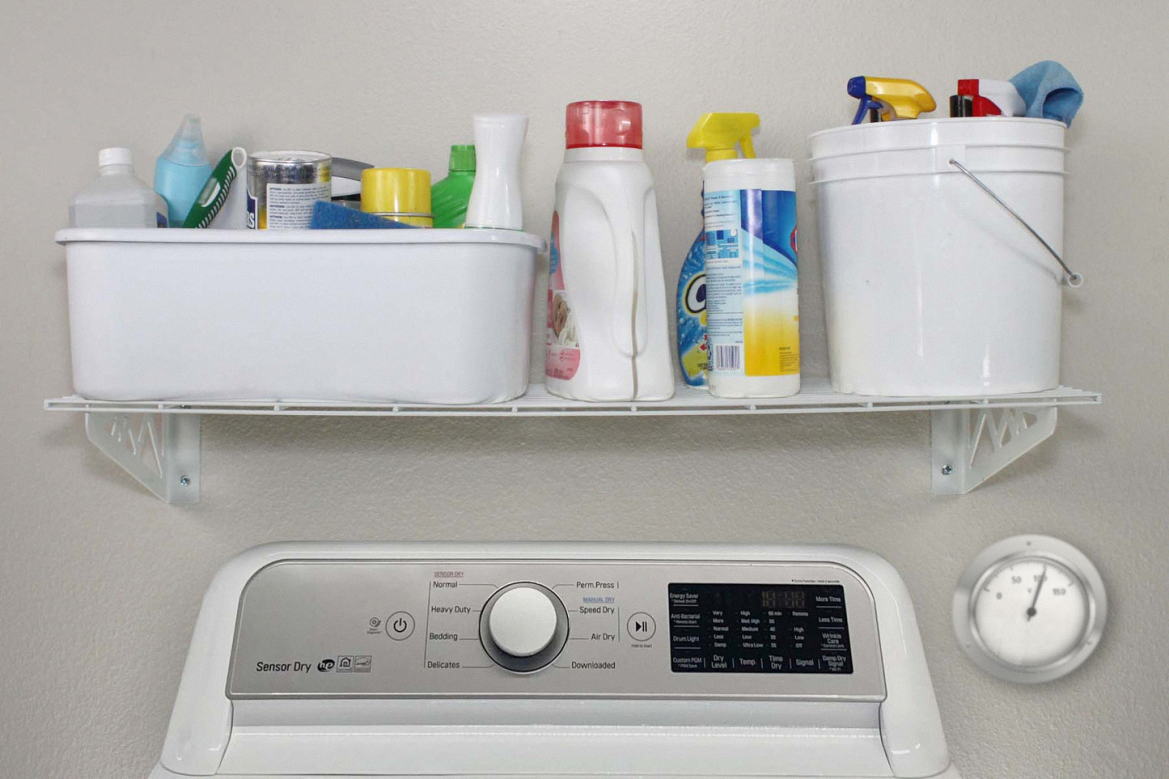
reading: 100
